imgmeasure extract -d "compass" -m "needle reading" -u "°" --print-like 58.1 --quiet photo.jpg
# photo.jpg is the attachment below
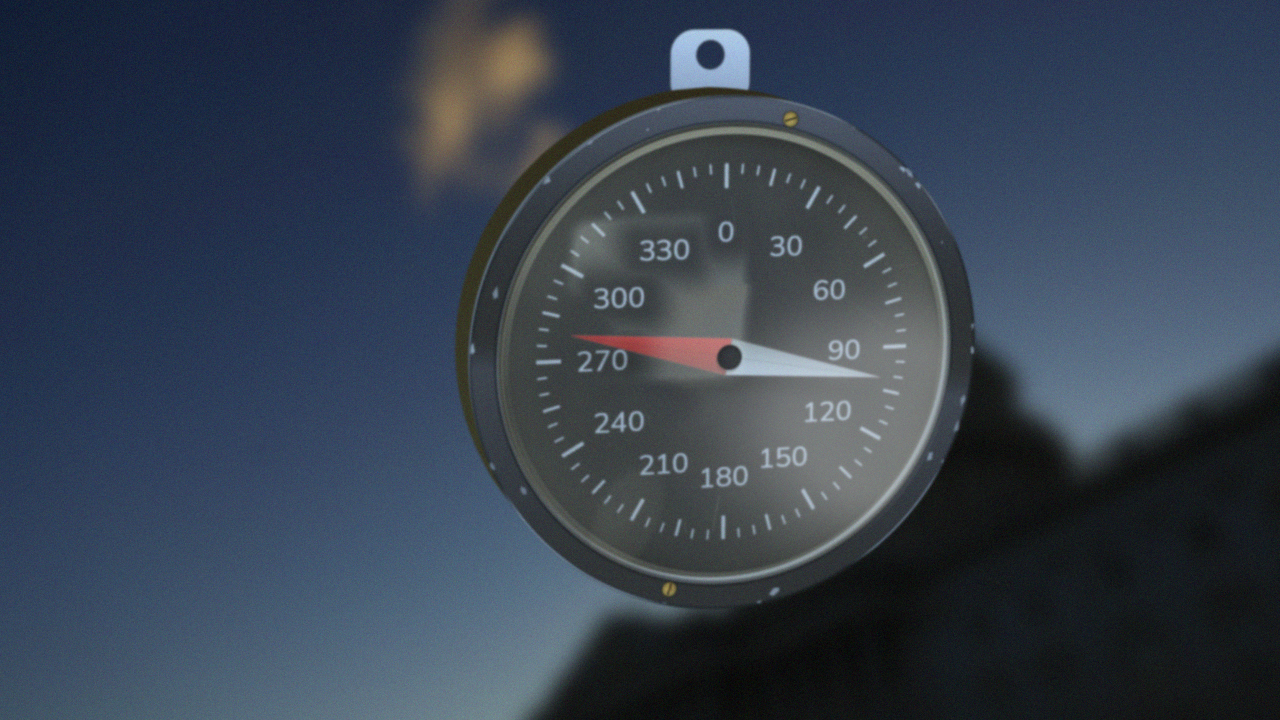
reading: 280
